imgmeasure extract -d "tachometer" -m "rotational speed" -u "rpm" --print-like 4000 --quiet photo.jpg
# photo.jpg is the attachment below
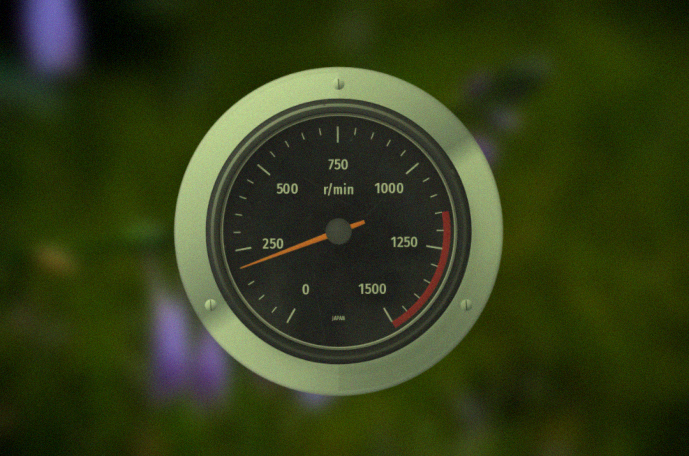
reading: 200
